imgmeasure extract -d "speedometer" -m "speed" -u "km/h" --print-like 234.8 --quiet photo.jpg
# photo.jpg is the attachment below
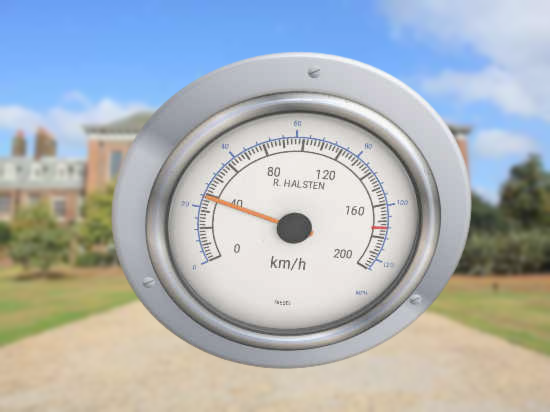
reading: 40
